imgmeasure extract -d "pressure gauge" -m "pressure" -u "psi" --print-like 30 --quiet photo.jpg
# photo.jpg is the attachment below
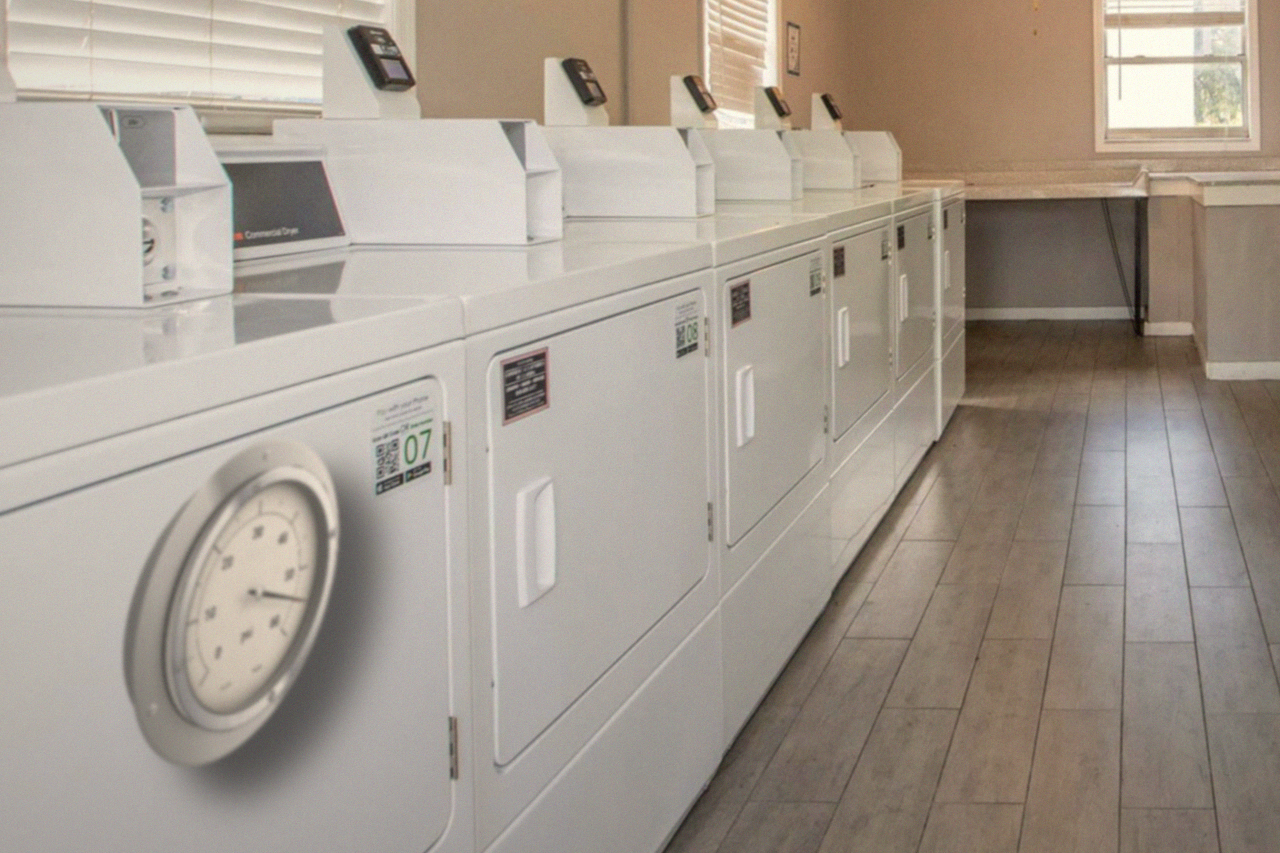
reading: 55
